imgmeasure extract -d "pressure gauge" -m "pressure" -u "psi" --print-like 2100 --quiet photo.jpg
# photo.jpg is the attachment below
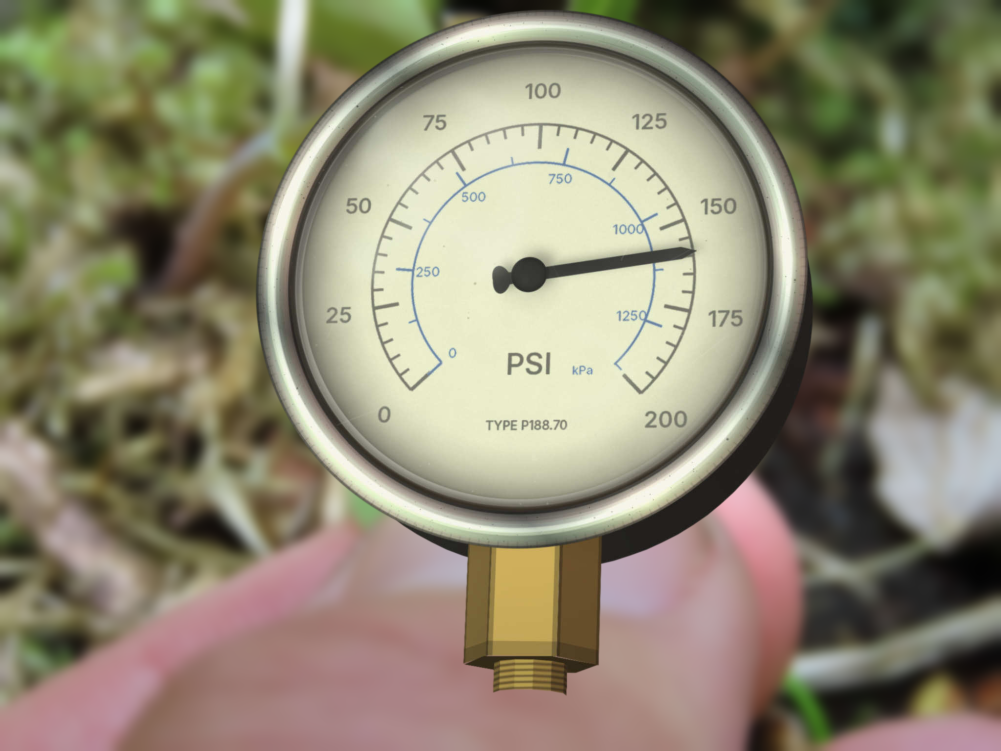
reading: 160
